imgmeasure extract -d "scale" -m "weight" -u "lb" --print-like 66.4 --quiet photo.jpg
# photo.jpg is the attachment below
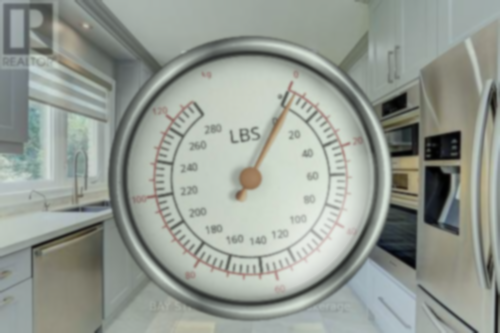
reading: 4
